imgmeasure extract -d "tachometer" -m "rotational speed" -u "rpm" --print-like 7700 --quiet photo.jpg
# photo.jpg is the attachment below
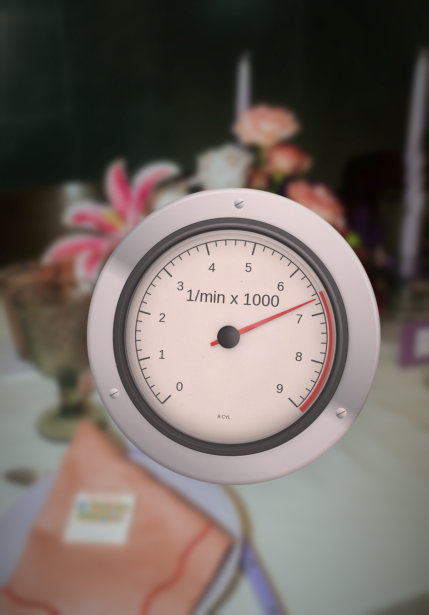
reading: 6700
